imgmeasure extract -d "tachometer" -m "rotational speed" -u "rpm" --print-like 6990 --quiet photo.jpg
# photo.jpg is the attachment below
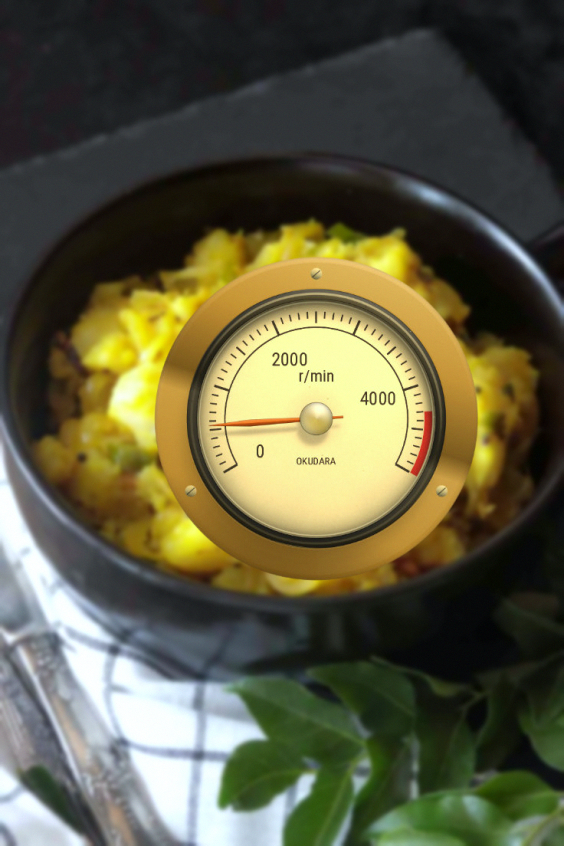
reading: 550
